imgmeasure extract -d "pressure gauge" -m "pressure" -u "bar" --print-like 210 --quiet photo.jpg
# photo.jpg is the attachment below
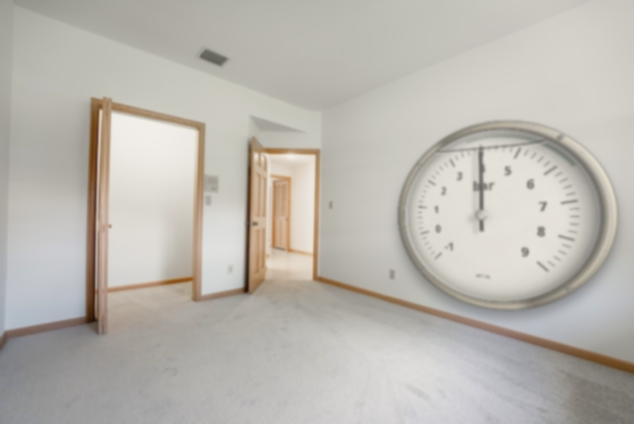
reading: 4
